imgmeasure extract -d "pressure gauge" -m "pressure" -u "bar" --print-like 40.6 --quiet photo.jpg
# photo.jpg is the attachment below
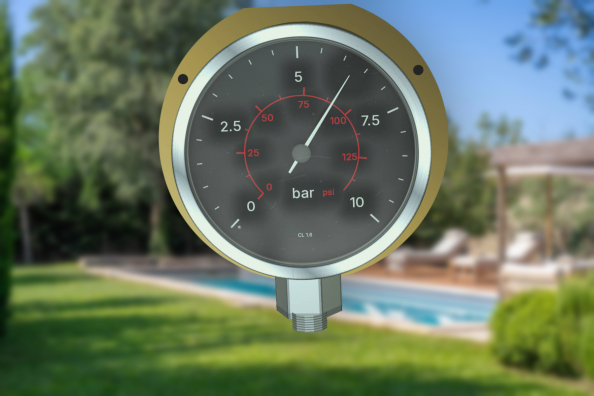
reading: 6.25
